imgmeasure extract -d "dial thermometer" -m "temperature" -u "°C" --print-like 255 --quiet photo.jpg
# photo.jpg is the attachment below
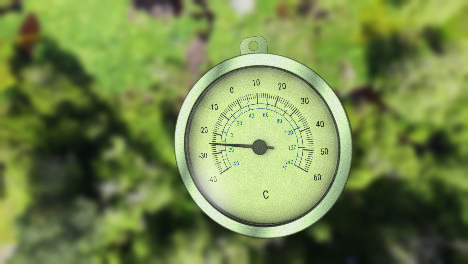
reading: -25
